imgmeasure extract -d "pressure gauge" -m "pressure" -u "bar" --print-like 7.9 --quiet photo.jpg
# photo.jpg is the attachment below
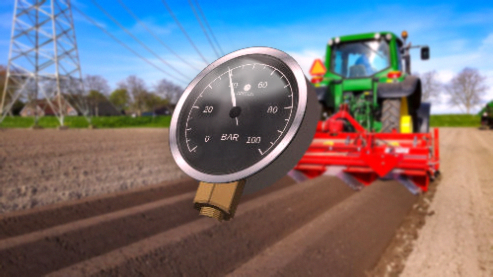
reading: 40
